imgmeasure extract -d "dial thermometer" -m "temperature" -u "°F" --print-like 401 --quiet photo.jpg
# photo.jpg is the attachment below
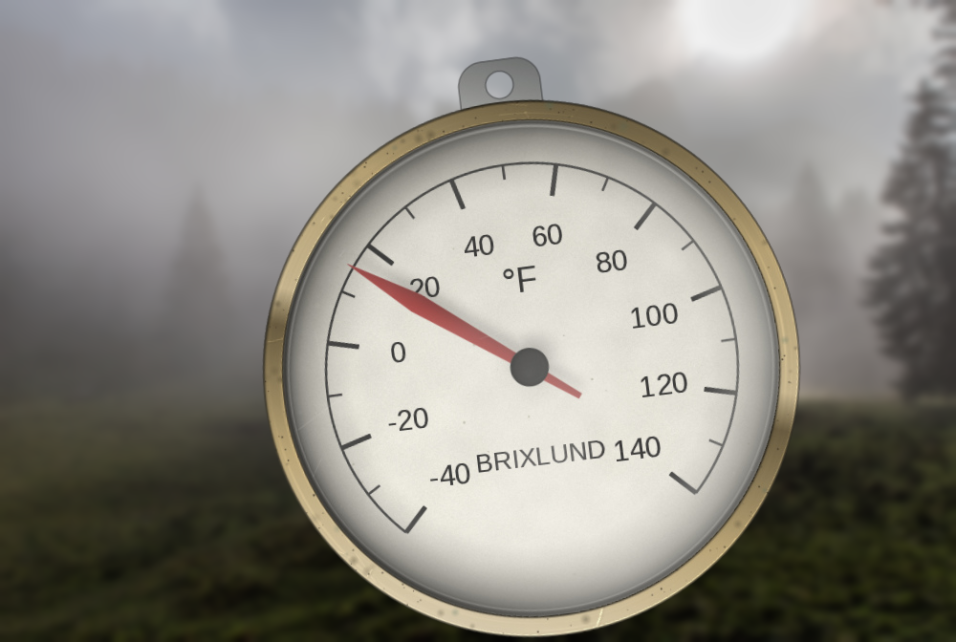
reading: 15
